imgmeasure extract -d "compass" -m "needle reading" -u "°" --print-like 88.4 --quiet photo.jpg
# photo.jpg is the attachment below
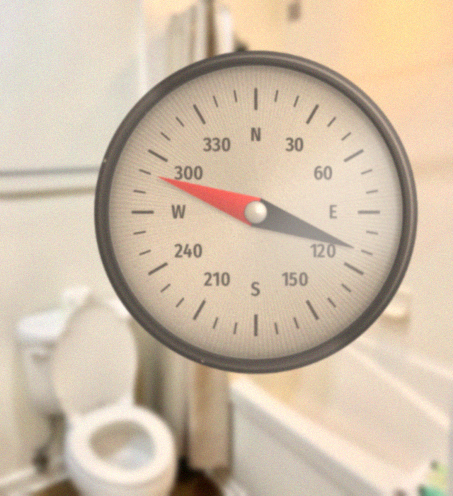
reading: 290
